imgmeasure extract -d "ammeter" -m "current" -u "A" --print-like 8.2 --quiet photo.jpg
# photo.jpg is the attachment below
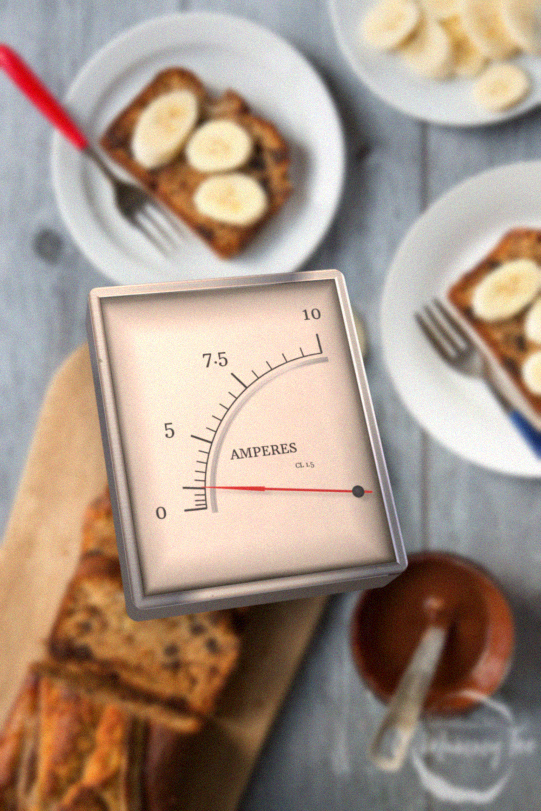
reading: 2.5
